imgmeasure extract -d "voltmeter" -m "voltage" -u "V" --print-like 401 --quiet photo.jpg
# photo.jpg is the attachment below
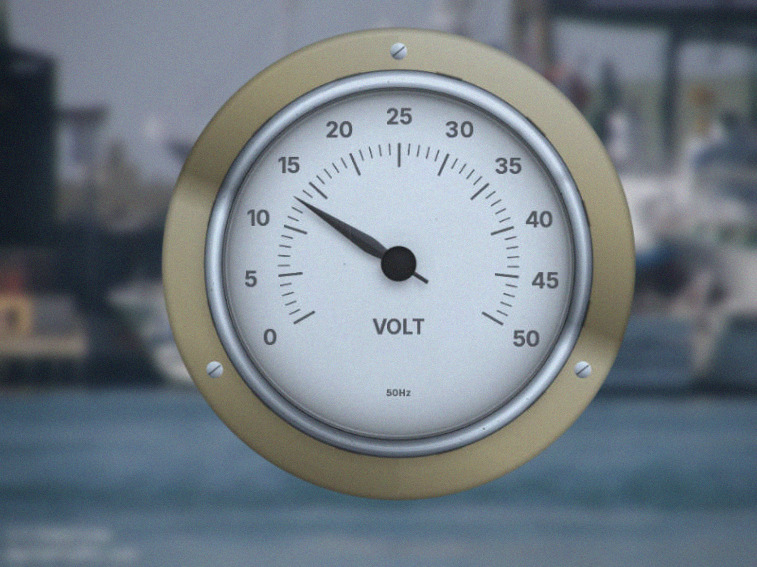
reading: 13
